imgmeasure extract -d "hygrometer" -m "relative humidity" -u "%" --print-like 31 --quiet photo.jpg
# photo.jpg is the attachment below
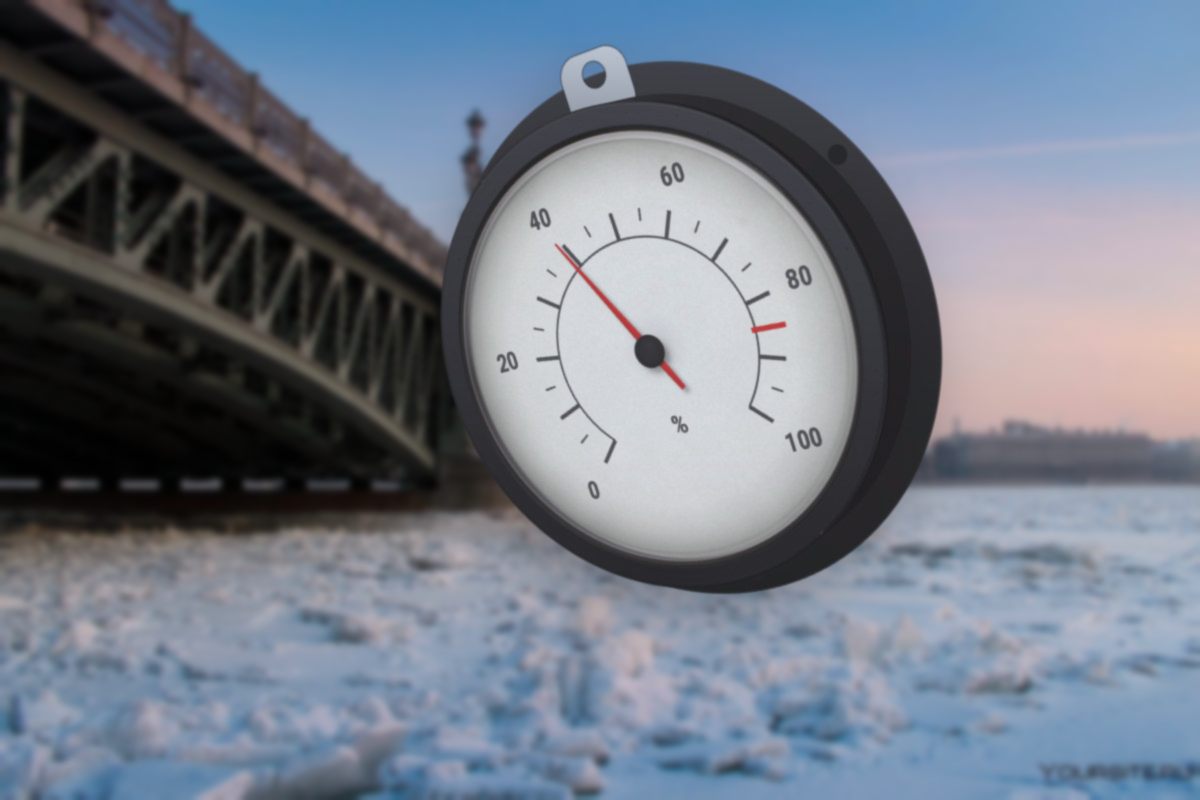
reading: 40
